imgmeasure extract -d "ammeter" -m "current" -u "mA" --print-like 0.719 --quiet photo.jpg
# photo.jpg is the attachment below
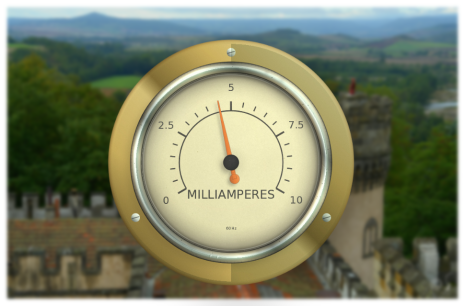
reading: 4.5
